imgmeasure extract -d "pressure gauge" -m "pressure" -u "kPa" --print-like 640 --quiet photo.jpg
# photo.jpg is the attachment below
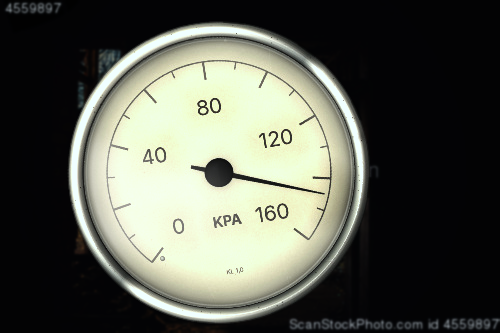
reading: 145
